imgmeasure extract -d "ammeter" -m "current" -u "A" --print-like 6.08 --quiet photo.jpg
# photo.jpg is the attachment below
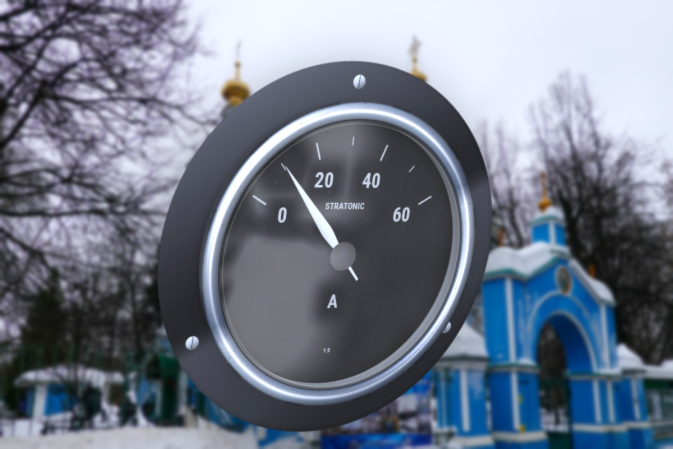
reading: 10
